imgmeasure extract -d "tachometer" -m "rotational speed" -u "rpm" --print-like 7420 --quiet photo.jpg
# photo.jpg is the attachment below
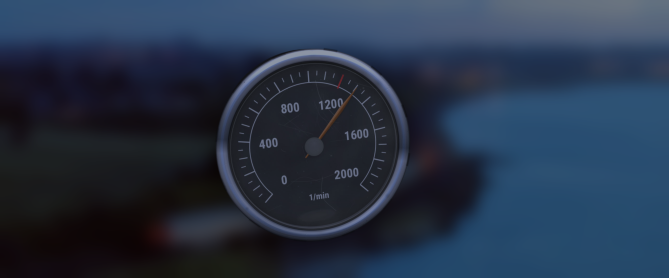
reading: 1300
